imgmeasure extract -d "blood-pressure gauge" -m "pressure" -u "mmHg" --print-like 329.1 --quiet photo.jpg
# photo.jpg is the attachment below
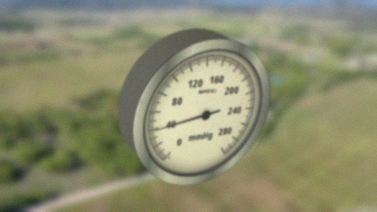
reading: 40
